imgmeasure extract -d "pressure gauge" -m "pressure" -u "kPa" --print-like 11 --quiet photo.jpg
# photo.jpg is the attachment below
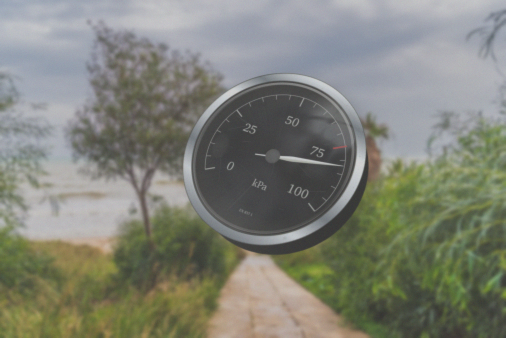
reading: 82.5
